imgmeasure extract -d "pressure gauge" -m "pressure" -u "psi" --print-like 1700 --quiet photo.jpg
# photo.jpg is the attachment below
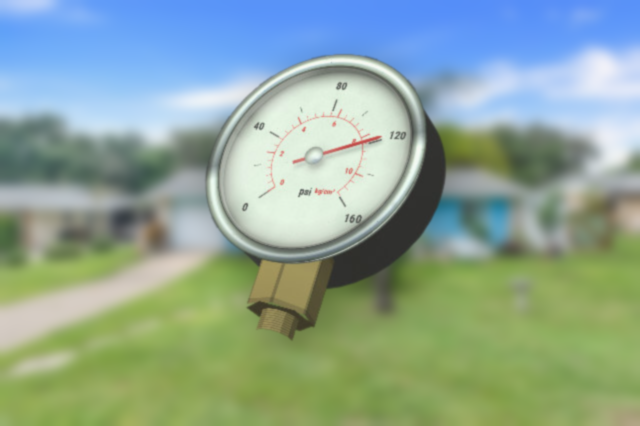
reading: 120
